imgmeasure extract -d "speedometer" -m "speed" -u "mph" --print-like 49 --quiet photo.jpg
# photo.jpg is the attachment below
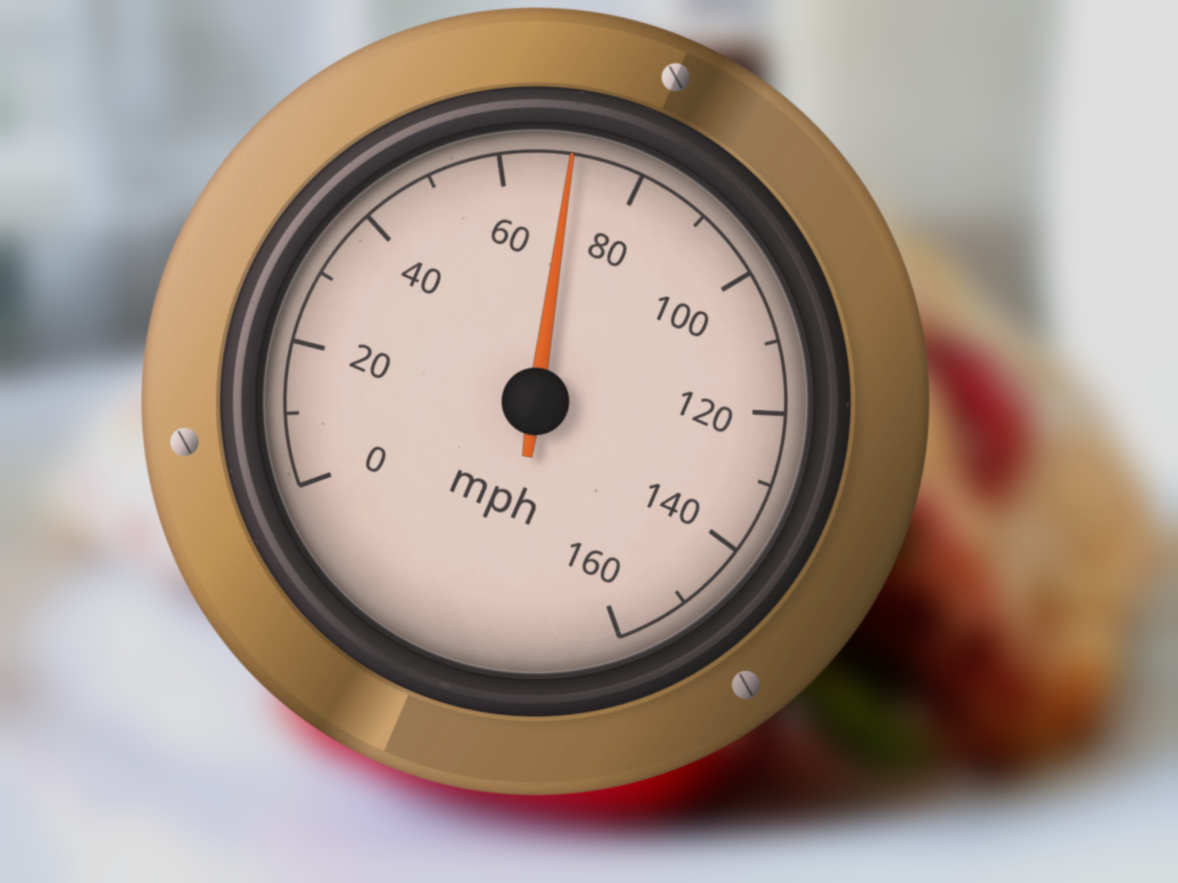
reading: 70
